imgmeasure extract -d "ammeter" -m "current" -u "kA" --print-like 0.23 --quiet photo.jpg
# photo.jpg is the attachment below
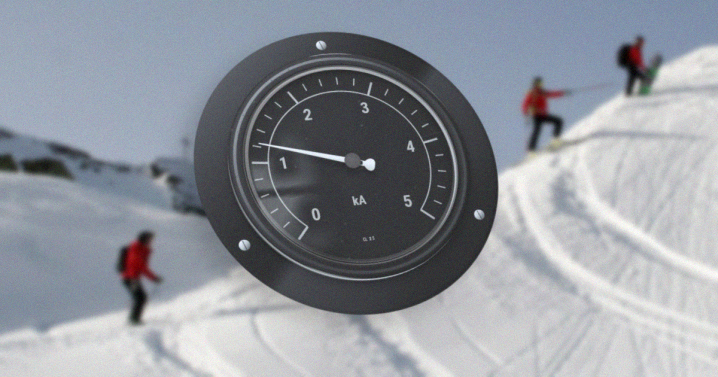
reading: 1.2
